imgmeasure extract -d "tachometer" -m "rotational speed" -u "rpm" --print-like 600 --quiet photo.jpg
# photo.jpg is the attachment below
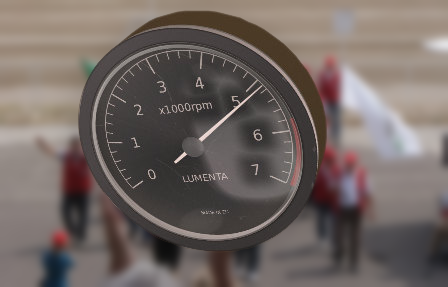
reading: 5100
